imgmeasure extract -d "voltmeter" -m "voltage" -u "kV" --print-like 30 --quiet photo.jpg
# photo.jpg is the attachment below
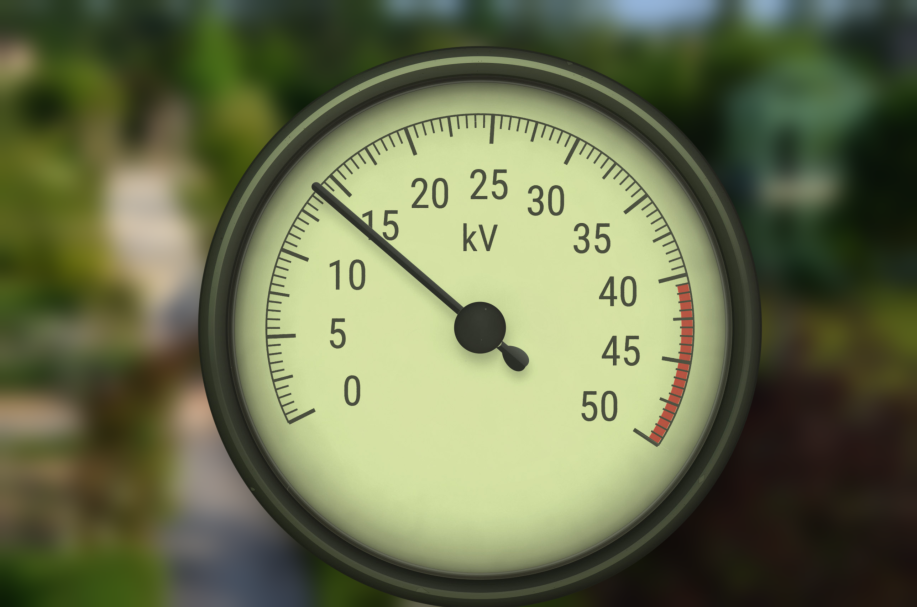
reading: 14
